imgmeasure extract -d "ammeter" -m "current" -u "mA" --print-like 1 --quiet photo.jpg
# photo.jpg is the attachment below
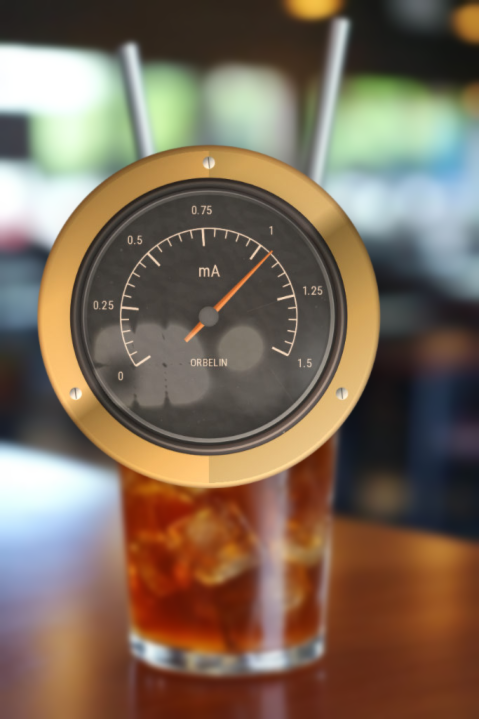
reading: 1.05
